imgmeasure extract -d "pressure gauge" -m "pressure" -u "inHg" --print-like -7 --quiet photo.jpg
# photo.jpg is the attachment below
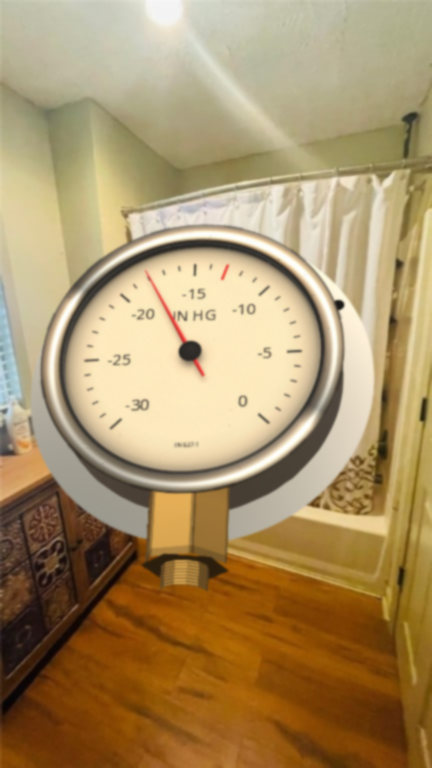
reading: -18
